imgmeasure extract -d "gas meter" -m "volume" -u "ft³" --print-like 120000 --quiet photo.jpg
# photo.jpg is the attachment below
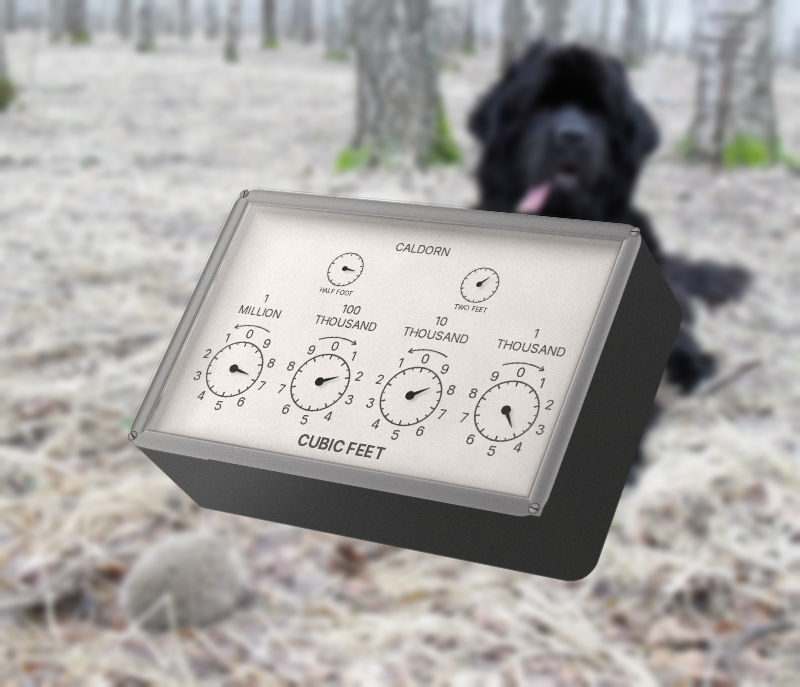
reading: 718400
